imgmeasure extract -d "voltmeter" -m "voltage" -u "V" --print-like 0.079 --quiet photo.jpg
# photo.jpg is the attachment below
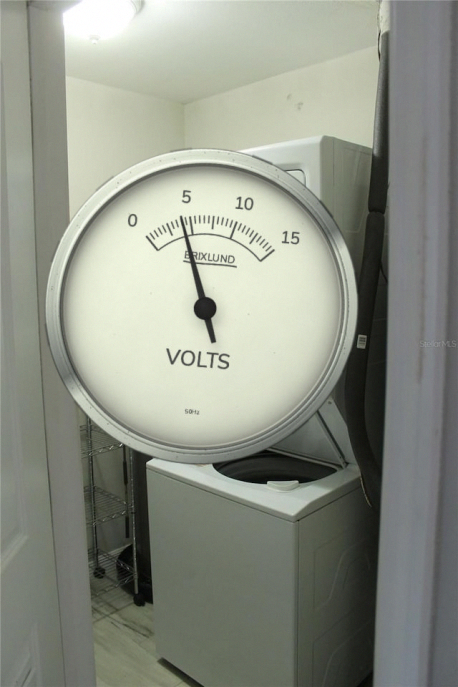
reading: 4
